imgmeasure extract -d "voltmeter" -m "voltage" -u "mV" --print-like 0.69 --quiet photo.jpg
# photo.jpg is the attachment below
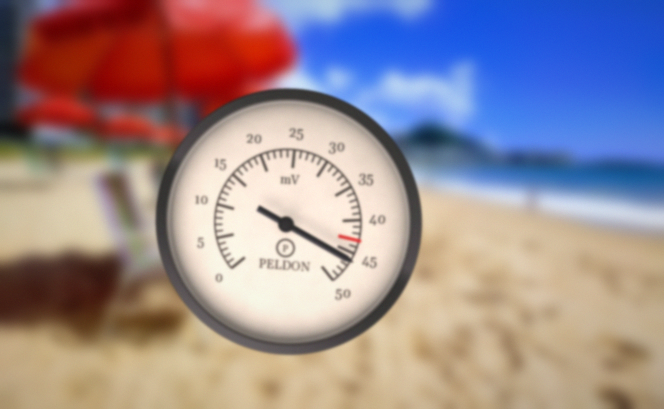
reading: 46
